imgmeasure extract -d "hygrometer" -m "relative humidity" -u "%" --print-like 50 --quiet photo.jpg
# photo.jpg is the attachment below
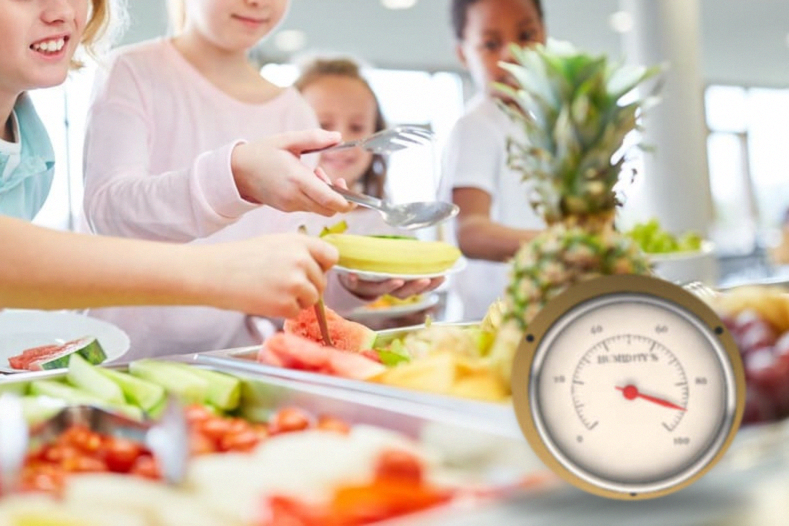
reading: 90
